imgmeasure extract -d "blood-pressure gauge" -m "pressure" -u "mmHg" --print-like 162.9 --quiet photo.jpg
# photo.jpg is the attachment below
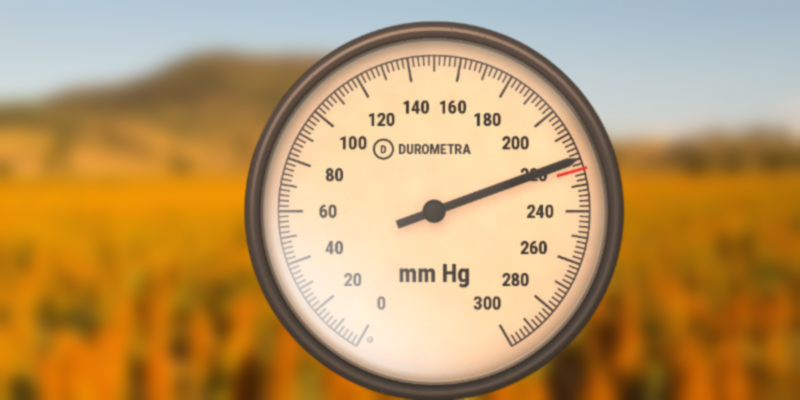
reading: 220
